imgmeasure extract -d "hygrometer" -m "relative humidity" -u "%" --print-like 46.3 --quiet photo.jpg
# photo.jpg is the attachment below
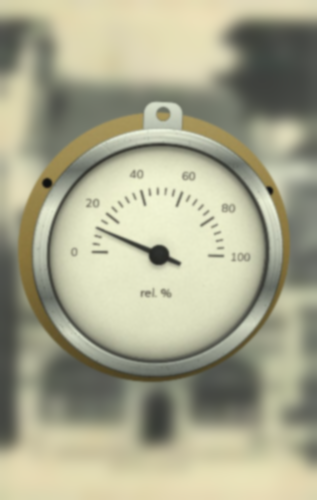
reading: 12
